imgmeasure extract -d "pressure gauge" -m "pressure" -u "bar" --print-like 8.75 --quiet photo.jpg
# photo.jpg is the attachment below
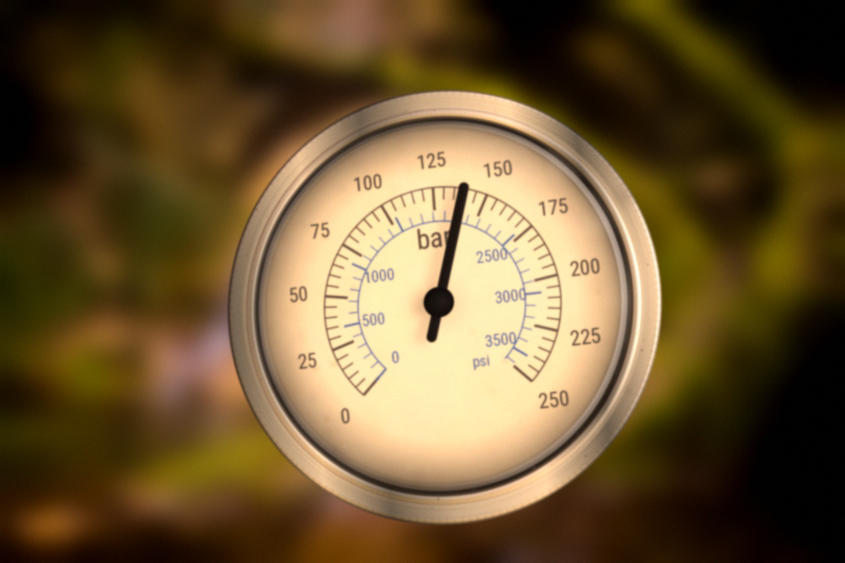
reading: 140
